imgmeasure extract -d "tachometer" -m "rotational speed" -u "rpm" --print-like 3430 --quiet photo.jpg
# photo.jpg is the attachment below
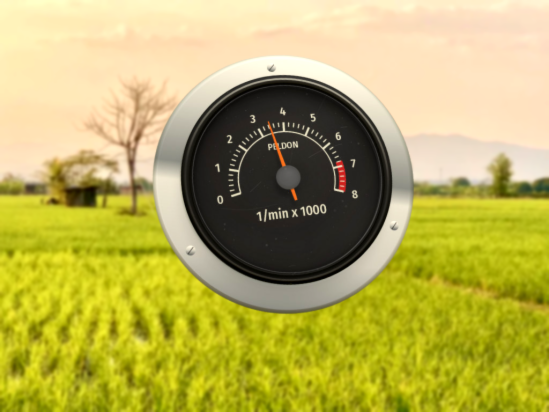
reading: 3400
